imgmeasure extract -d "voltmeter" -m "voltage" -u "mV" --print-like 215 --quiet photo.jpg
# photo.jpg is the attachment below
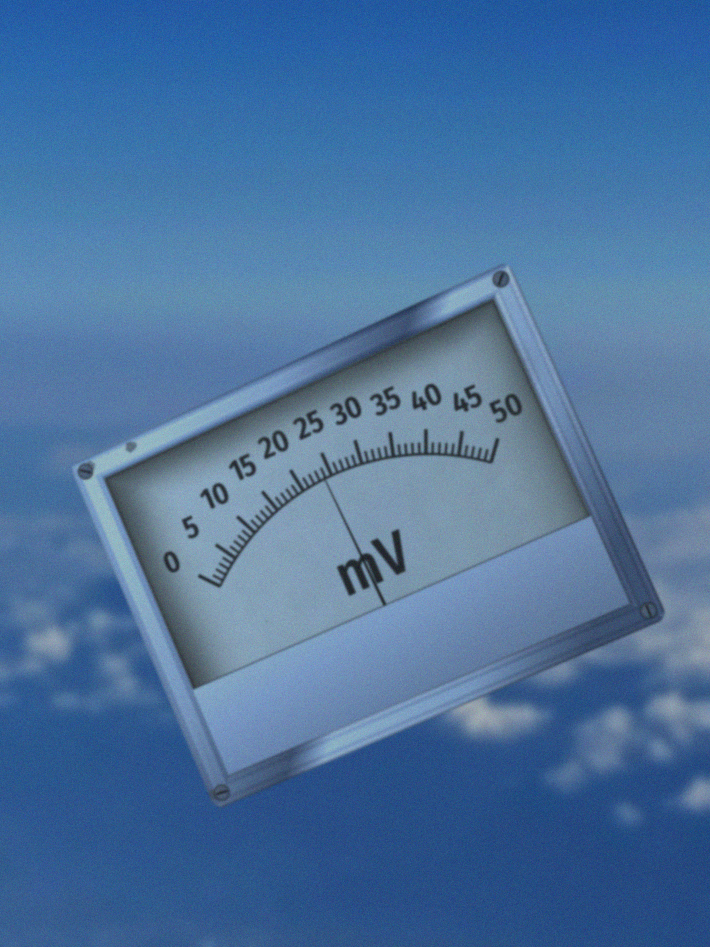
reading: 24
